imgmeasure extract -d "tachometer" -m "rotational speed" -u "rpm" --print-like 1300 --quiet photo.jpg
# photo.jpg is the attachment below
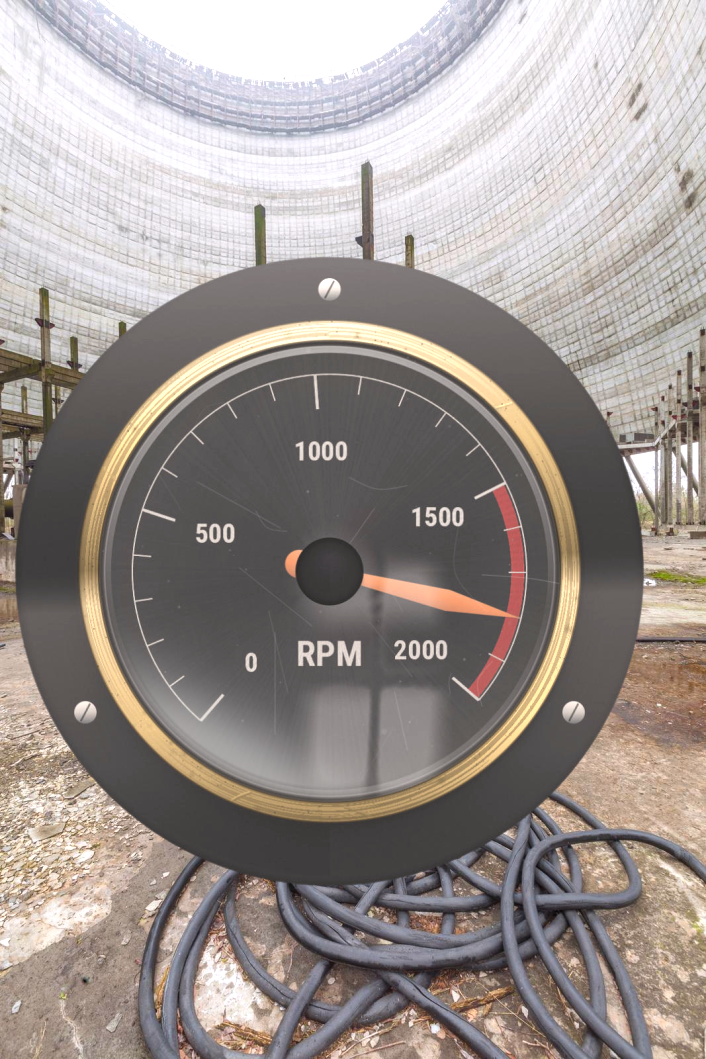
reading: 1800
